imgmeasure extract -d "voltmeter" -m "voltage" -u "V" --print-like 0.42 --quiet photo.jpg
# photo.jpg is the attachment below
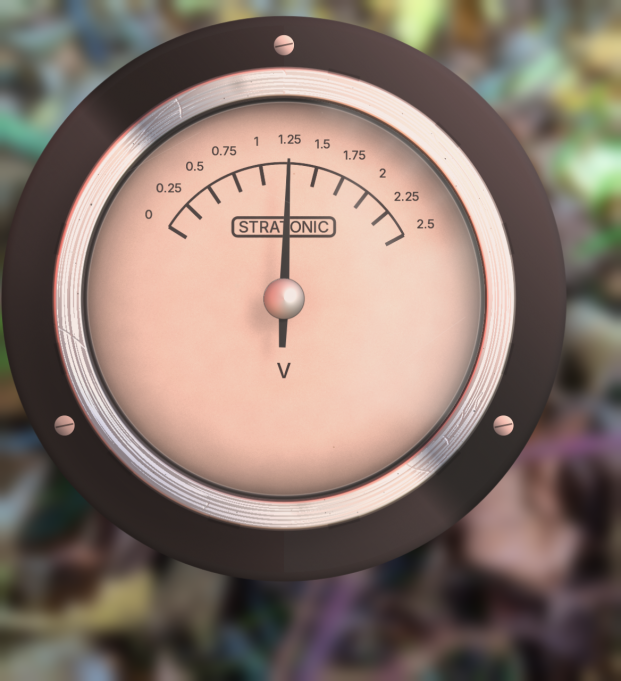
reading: 1.25
